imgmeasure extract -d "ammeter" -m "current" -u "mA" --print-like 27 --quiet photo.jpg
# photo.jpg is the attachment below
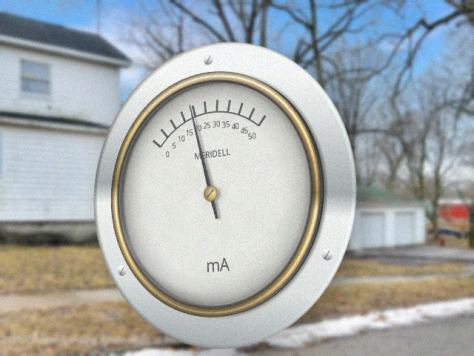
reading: 20
